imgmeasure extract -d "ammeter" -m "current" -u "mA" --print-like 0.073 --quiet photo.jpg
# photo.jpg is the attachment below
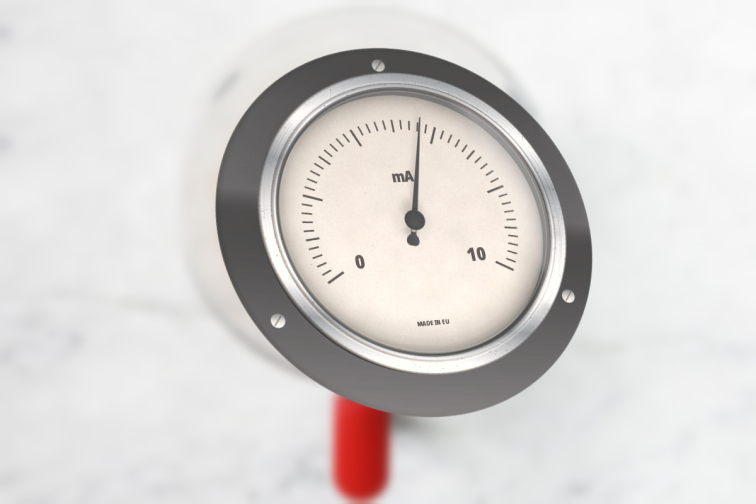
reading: 5.6
